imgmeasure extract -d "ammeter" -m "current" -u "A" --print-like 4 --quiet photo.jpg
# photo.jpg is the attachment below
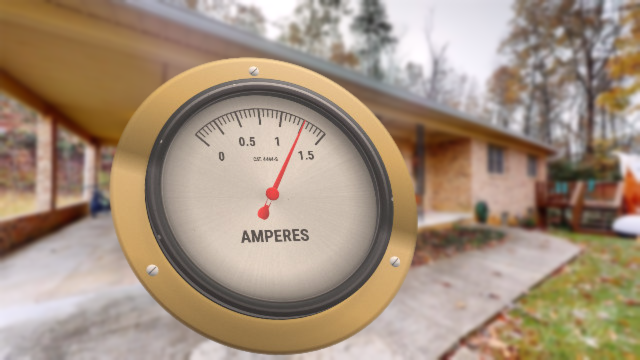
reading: 1.25
